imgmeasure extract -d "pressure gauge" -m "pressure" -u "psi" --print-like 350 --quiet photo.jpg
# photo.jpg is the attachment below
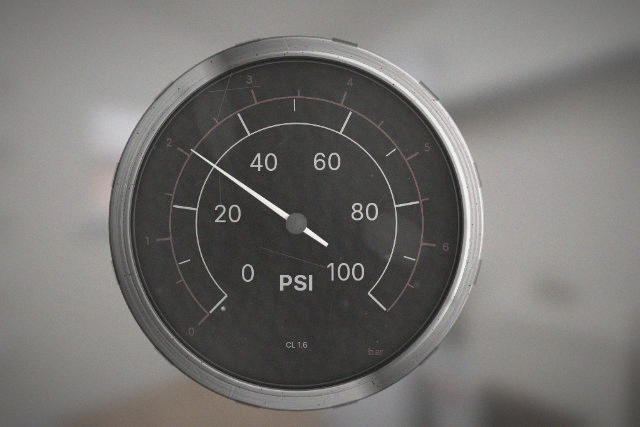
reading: 30
